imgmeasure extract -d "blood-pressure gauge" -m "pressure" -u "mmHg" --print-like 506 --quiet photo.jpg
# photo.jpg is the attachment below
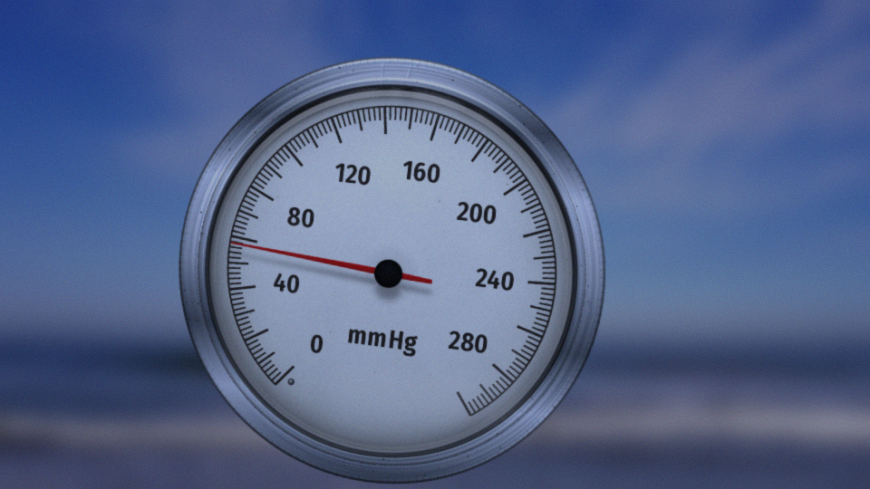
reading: 58
